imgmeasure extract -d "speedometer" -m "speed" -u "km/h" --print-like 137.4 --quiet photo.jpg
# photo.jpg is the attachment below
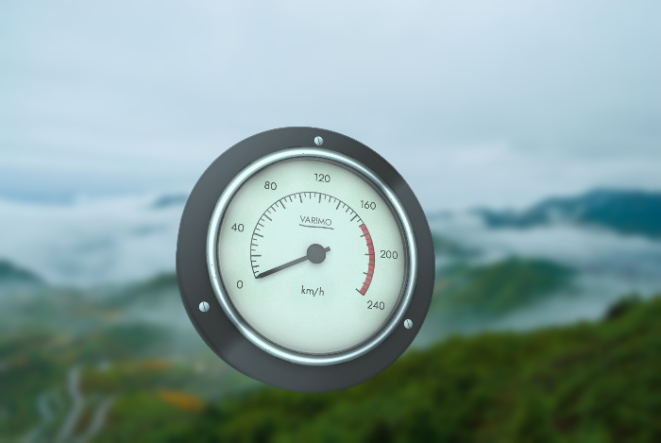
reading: 0
